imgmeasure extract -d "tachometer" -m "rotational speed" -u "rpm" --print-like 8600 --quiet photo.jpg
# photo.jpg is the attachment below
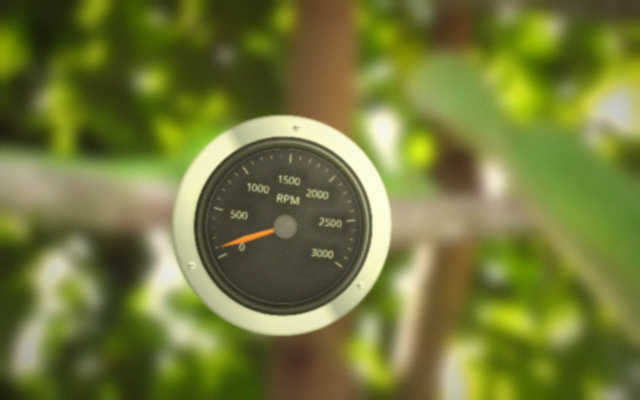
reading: 100
